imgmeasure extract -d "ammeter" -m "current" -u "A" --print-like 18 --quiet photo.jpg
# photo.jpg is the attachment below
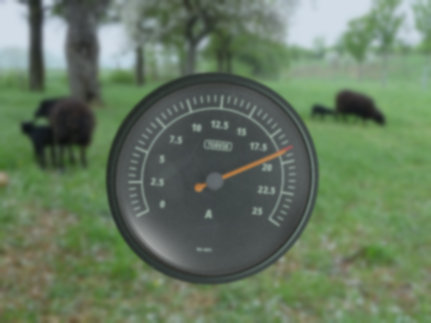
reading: 19
